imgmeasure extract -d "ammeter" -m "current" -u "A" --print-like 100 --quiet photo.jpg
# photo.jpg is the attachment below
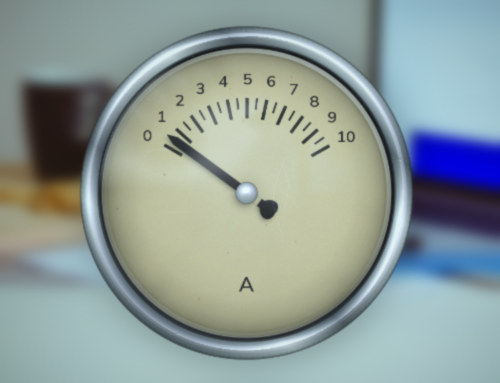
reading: 0.5
